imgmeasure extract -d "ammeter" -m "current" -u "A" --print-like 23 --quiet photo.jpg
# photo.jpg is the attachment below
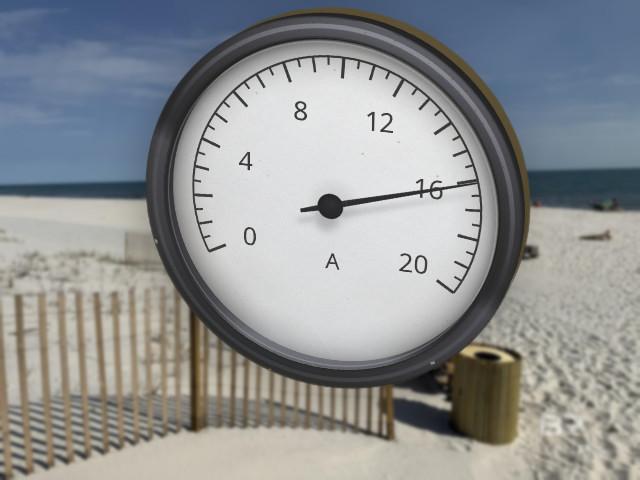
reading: 16
